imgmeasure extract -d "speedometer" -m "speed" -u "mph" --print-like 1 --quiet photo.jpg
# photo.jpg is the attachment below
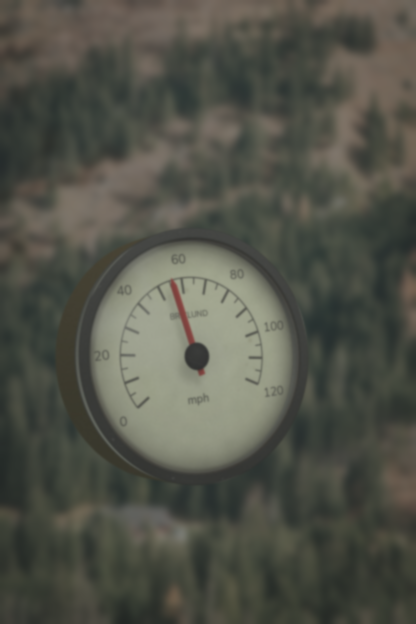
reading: 55
